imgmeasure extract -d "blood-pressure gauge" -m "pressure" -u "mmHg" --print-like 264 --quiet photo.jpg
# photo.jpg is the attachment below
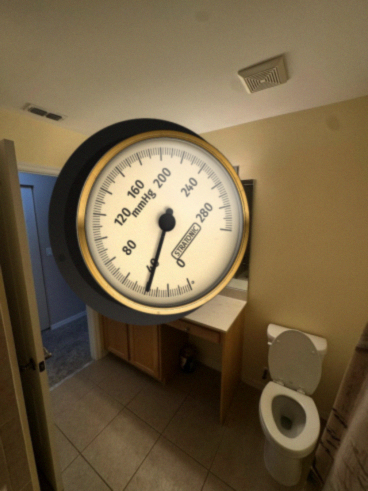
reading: 40
